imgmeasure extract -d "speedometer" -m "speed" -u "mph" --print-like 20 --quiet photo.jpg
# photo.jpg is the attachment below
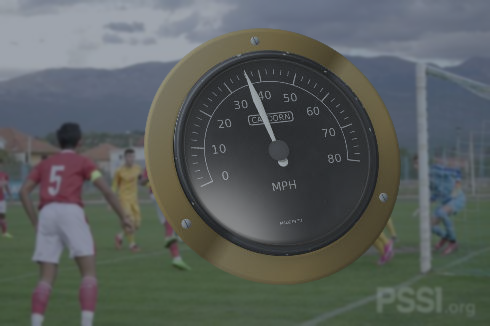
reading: 36
